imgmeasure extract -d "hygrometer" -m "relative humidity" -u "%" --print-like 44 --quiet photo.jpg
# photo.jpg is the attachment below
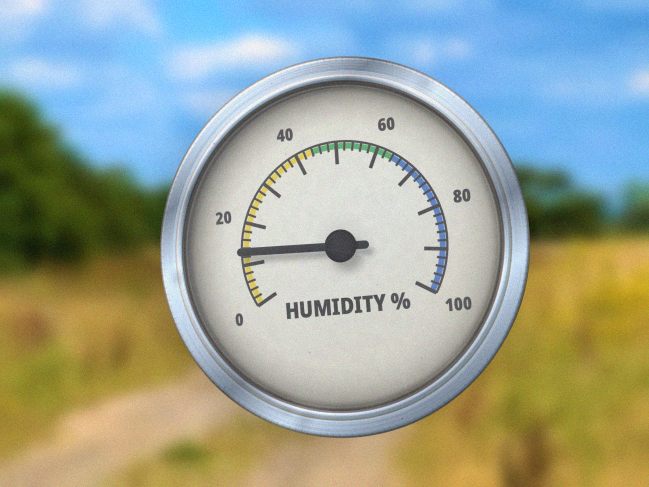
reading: 13
